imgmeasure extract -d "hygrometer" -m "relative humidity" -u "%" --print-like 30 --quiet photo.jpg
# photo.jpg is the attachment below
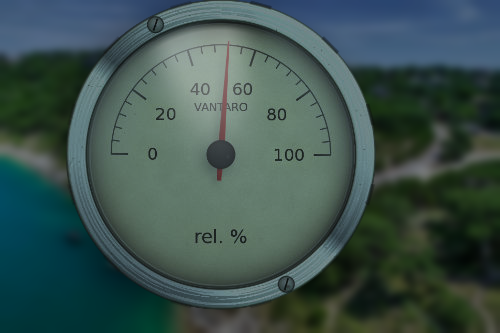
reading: 52
